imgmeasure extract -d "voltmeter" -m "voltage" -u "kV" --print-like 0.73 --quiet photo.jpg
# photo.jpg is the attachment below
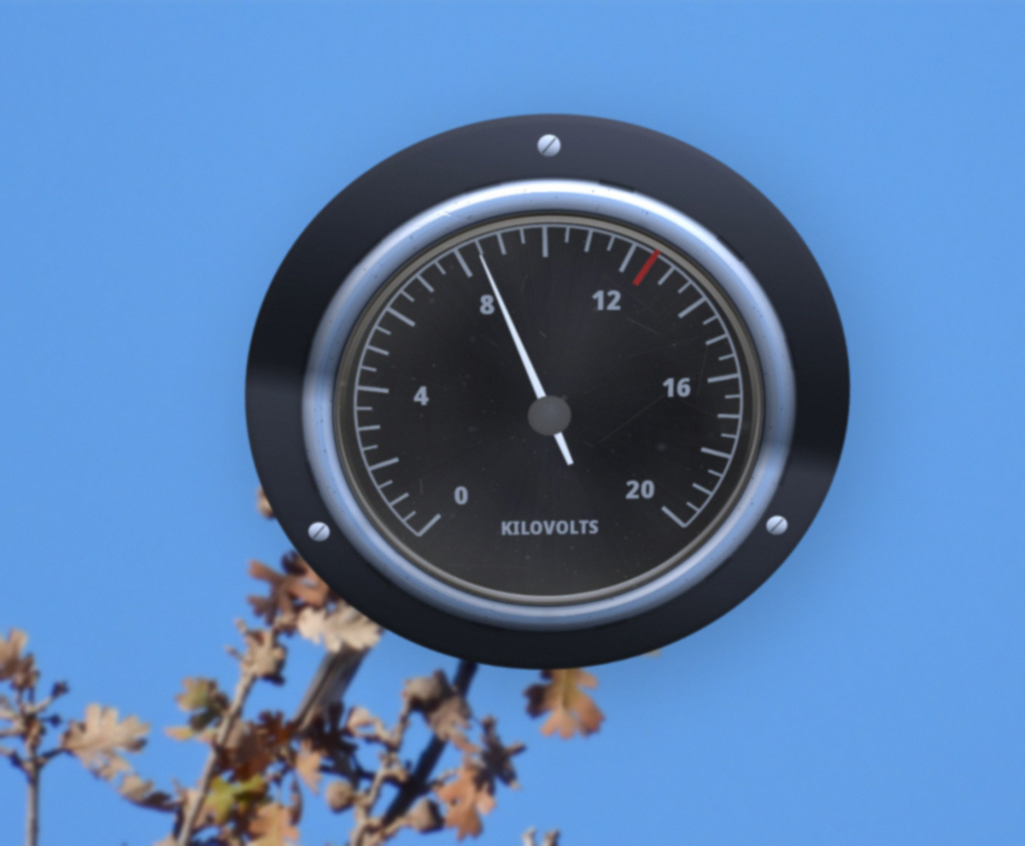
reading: 8.5
